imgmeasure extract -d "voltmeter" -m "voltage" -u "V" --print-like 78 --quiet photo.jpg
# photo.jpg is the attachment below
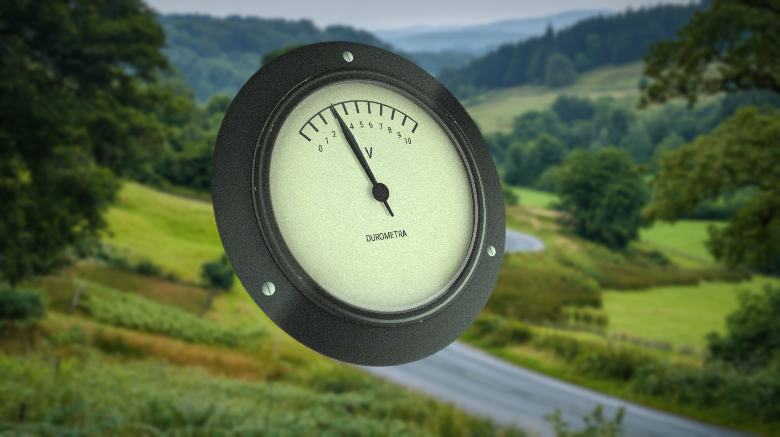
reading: 3
